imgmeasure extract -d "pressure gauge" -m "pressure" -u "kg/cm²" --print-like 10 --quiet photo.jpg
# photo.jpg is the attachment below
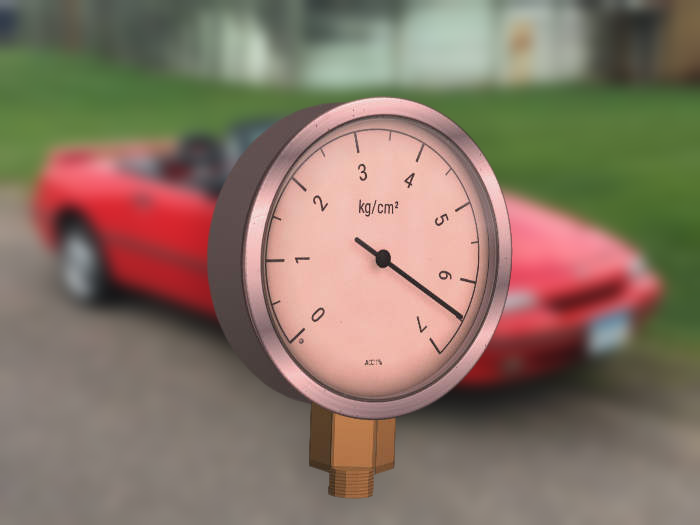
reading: 6.5
